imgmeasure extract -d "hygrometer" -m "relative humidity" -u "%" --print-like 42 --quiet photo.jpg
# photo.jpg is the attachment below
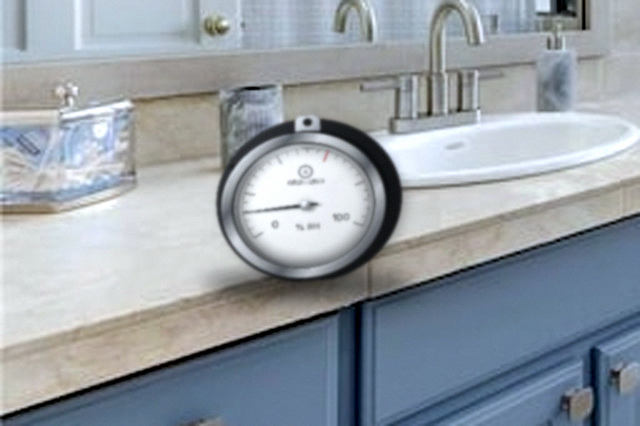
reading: 12
